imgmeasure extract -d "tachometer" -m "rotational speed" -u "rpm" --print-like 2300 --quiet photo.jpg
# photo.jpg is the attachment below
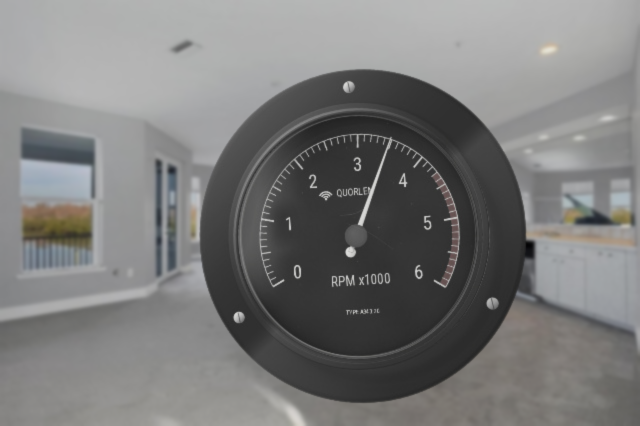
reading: 3500
